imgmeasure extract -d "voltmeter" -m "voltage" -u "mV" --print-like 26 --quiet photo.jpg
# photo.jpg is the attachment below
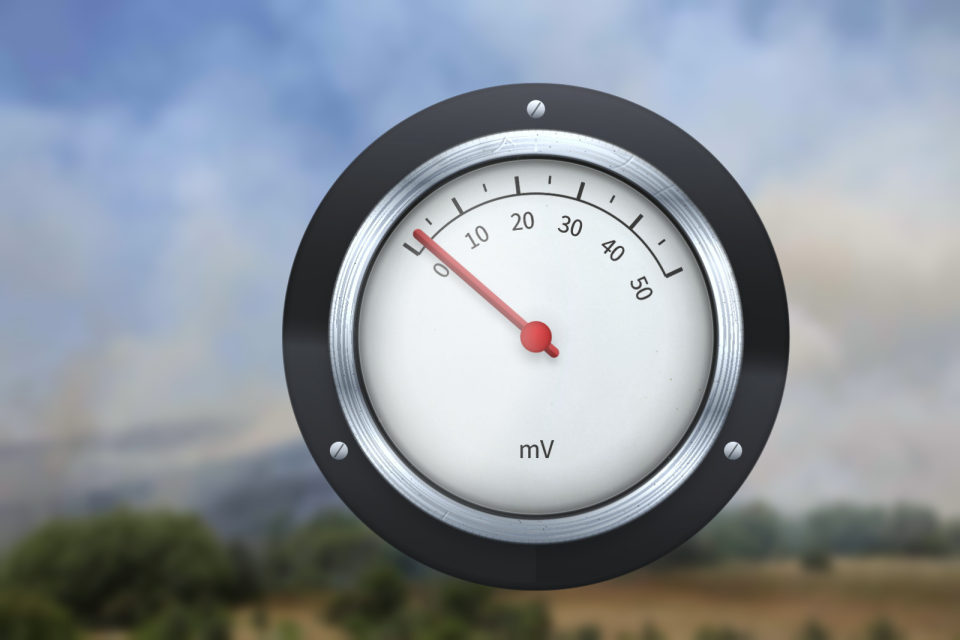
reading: 2.5
